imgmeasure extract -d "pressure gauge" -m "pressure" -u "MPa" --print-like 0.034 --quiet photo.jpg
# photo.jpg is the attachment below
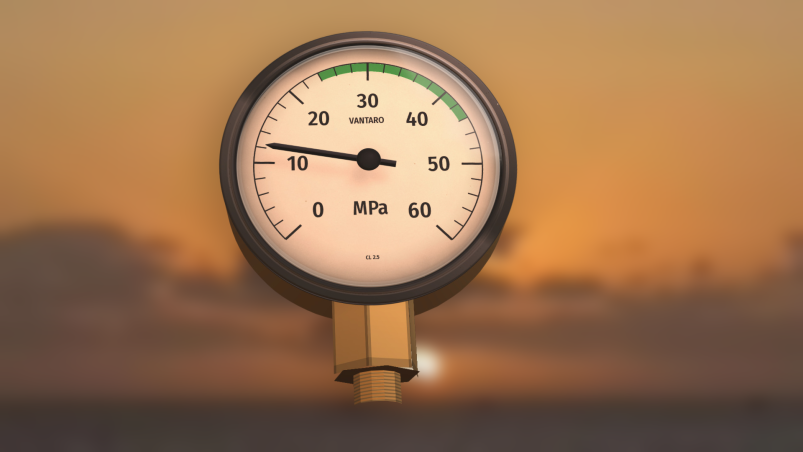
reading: 12
